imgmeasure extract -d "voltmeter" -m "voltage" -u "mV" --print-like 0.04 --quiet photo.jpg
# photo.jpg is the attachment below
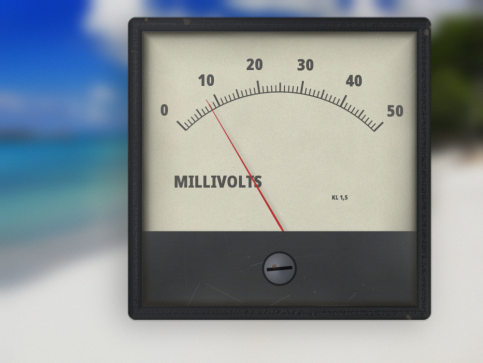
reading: 8
